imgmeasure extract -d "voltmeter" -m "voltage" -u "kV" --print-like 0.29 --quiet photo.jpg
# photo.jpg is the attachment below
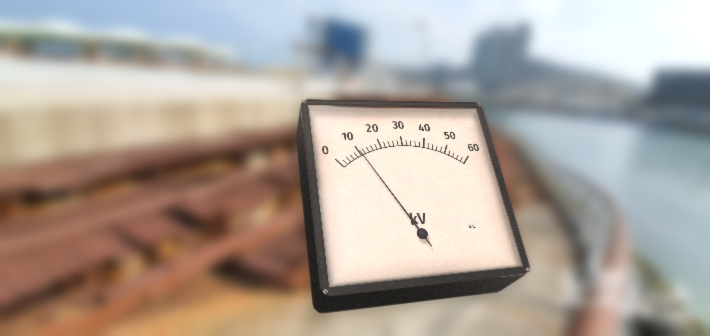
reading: 10
